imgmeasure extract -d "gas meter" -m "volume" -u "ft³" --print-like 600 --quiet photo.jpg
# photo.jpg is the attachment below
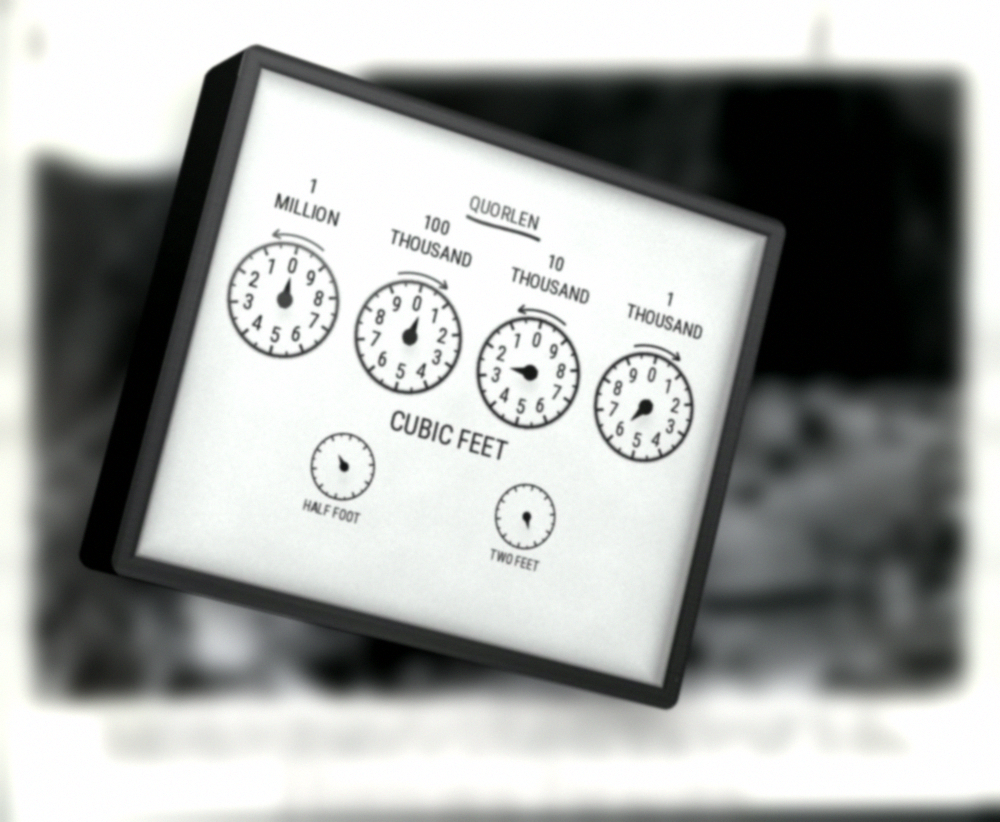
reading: 2600
